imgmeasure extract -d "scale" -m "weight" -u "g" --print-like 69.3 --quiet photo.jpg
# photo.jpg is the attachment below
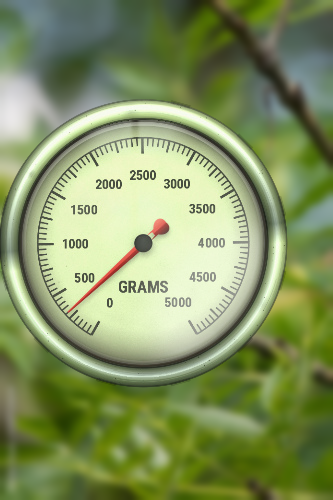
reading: 300
